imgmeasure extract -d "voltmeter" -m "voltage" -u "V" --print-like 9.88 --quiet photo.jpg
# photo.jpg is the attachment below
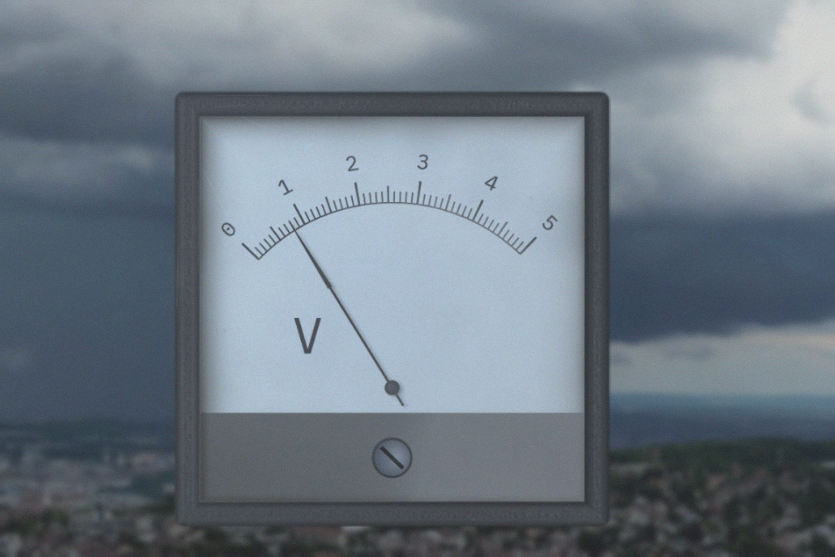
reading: 0.8
